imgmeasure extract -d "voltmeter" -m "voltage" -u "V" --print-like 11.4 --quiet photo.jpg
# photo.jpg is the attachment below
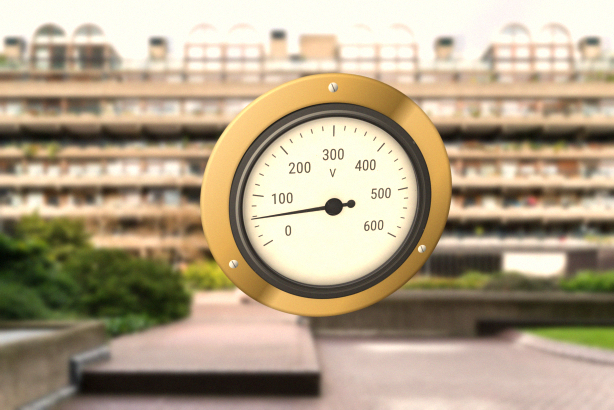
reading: 60
